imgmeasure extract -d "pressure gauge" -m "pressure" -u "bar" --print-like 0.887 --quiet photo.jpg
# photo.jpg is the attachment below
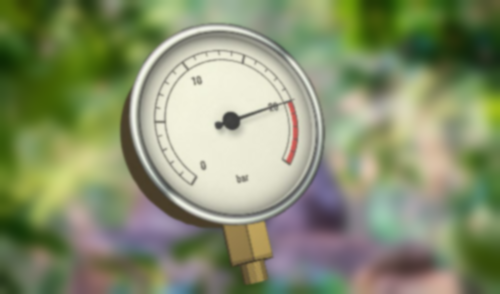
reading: 20
